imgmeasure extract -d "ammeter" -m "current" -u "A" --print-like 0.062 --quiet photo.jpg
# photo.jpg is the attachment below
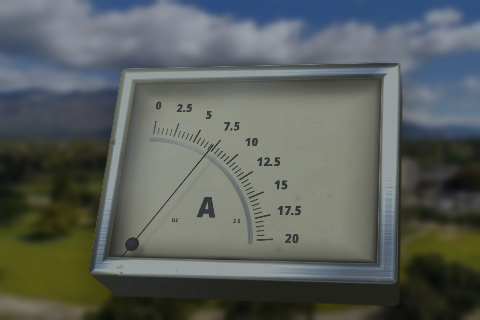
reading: 7.5
